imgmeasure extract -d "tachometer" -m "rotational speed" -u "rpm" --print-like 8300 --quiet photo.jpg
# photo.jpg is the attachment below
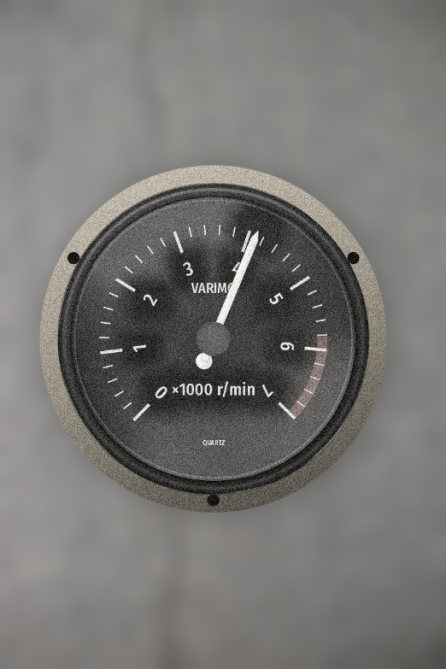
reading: 4100
